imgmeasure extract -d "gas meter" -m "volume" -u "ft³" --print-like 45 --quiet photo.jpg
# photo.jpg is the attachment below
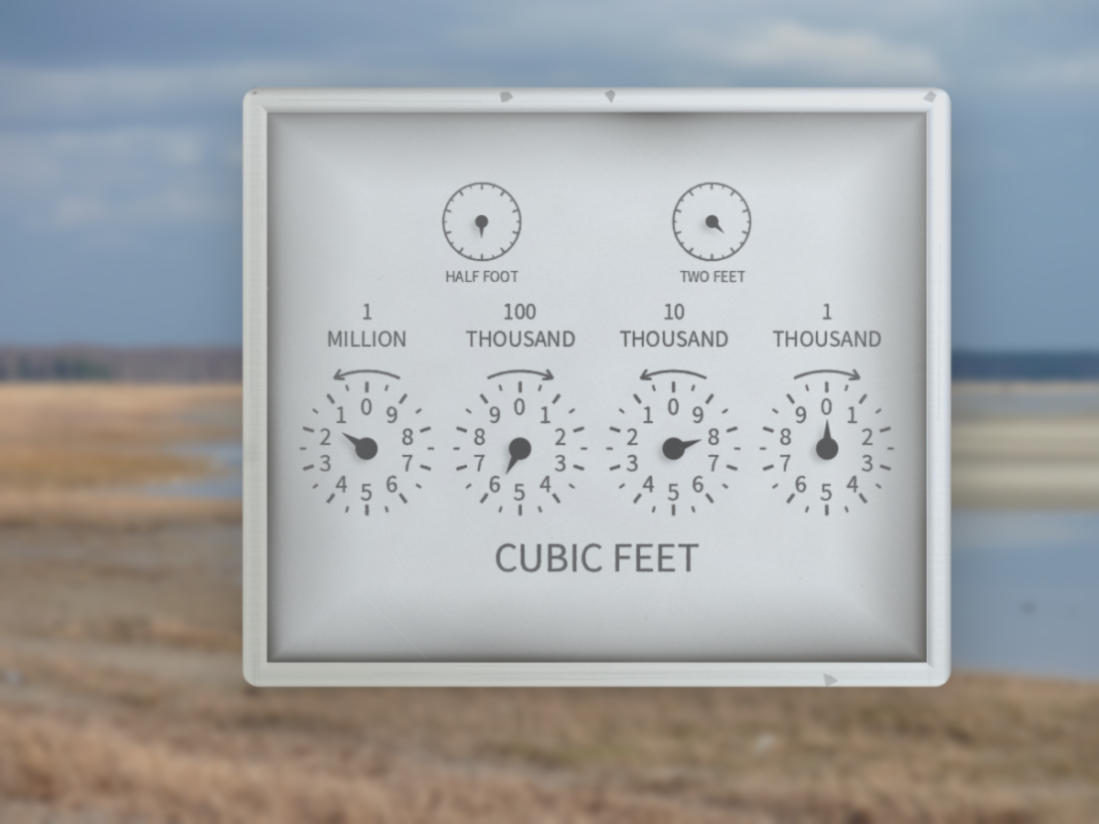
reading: 158000
